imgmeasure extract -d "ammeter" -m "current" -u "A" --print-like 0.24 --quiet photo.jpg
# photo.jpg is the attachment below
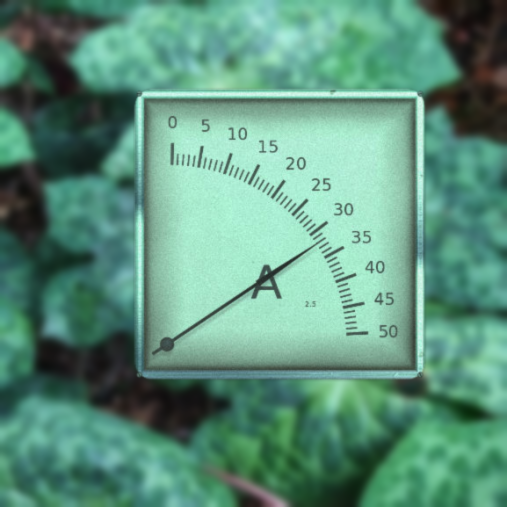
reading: 32
